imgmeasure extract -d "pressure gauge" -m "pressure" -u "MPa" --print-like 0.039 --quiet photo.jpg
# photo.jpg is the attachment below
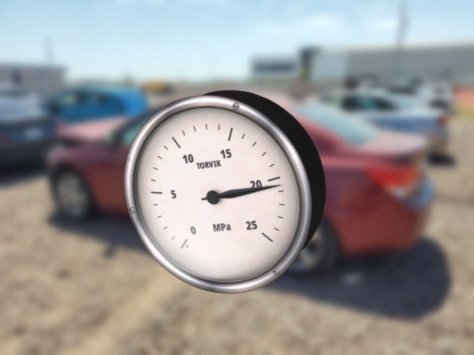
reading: 20.5
